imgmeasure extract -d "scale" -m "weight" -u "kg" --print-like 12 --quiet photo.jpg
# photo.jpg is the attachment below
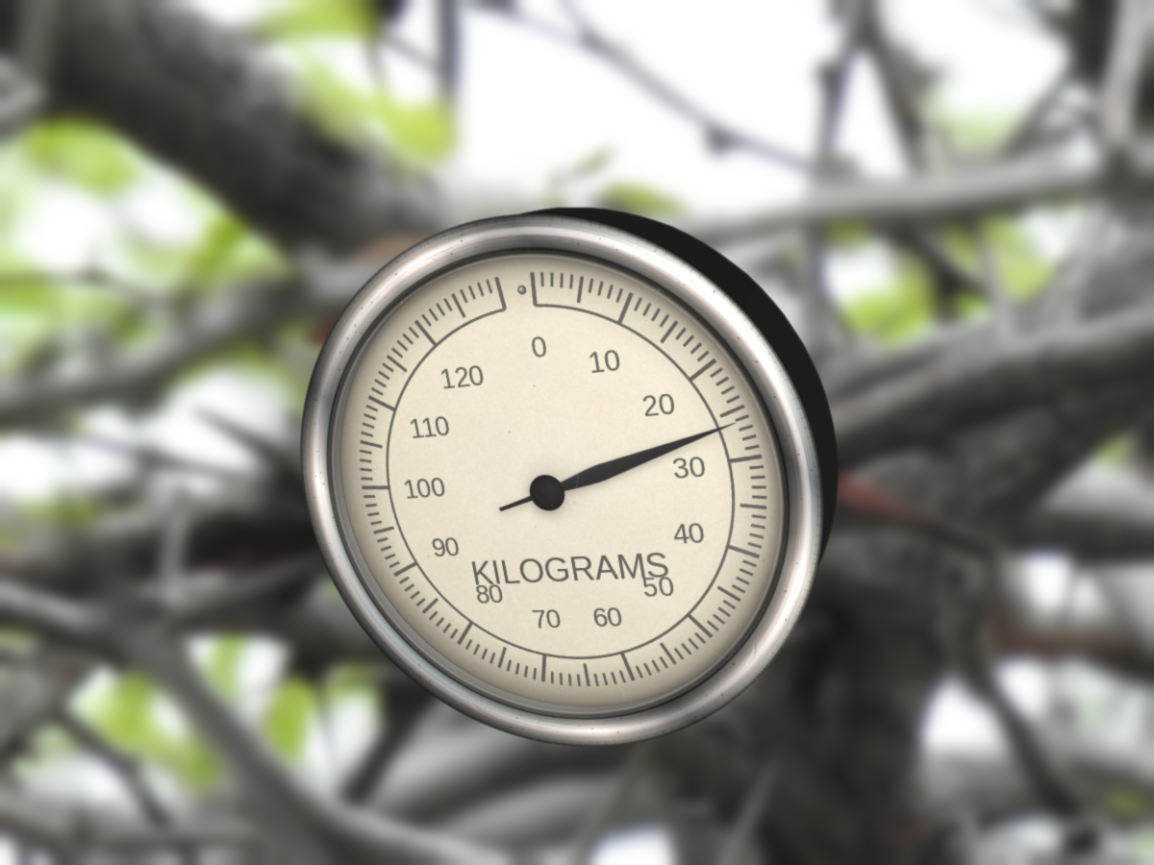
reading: 26
